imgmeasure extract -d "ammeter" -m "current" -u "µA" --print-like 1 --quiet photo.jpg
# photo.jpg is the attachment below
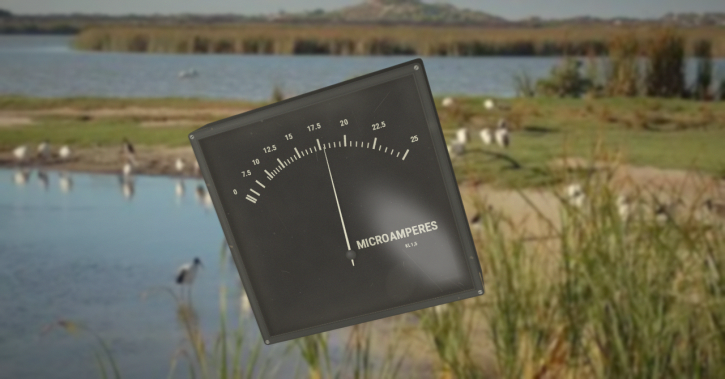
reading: 18
